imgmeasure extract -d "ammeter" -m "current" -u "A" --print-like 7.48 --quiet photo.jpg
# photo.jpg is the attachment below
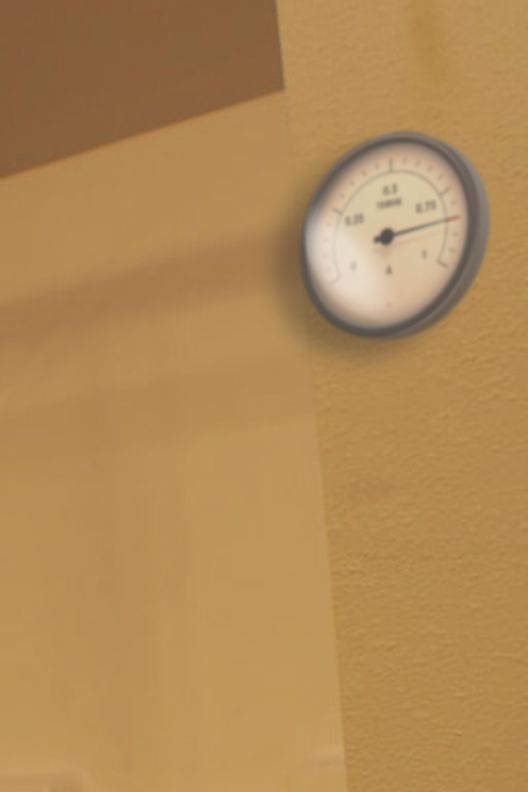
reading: 0.85
